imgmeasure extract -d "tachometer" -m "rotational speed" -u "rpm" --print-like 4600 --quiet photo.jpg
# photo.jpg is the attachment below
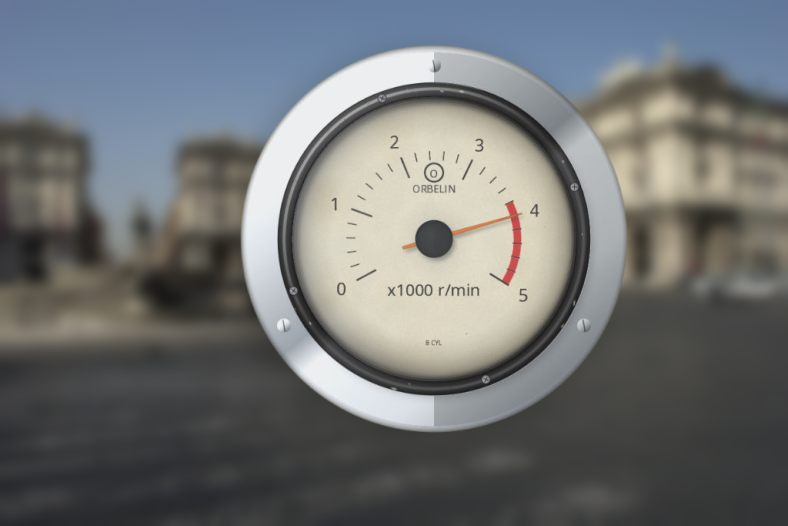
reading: 4000
